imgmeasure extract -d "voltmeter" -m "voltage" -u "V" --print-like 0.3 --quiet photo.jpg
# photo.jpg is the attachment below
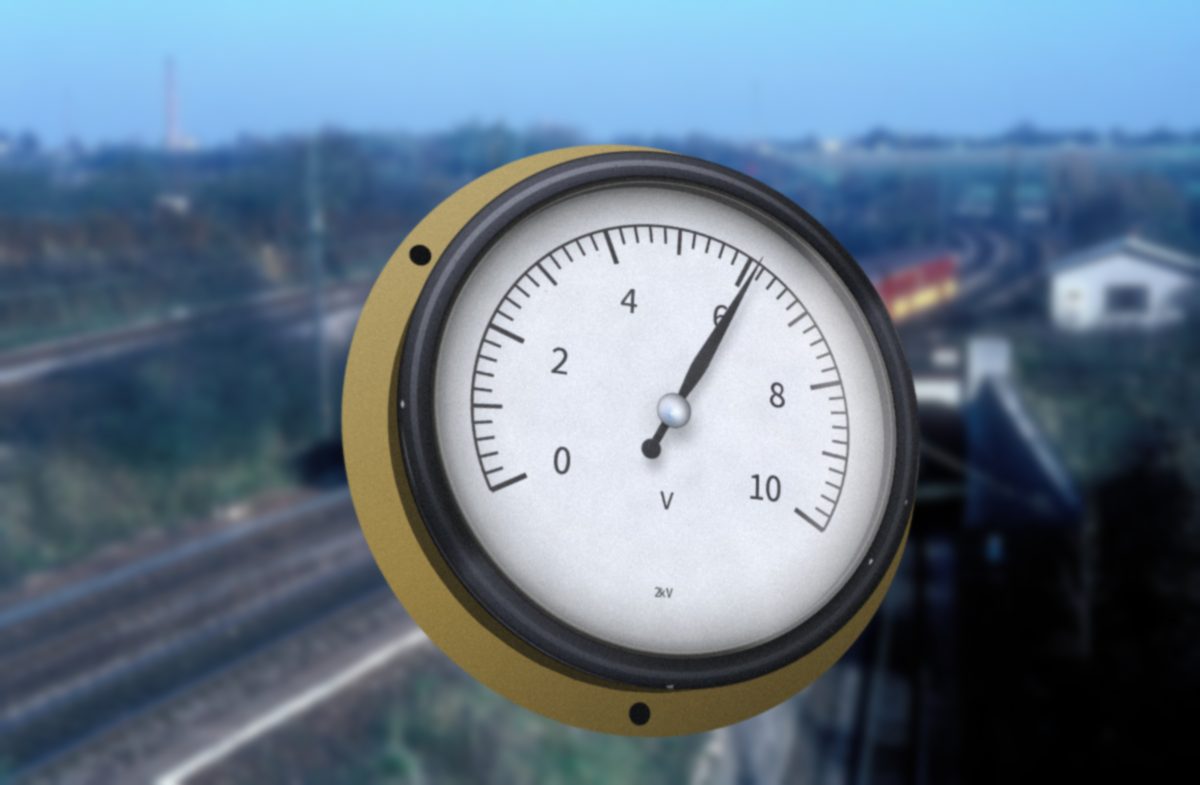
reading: 6.1
